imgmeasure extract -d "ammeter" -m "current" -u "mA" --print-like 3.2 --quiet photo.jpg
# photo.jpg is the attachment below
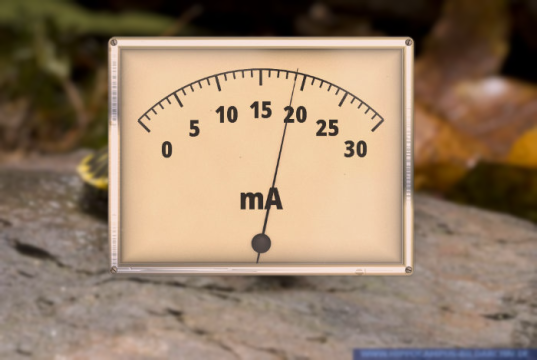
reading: 19
